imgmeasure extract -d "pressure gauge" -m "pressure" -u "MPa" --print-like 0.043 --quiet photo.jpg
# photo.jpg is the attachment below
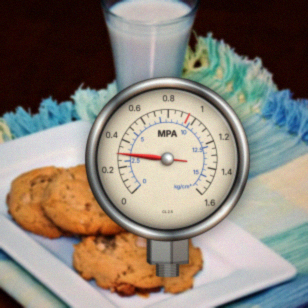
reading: 0.3
